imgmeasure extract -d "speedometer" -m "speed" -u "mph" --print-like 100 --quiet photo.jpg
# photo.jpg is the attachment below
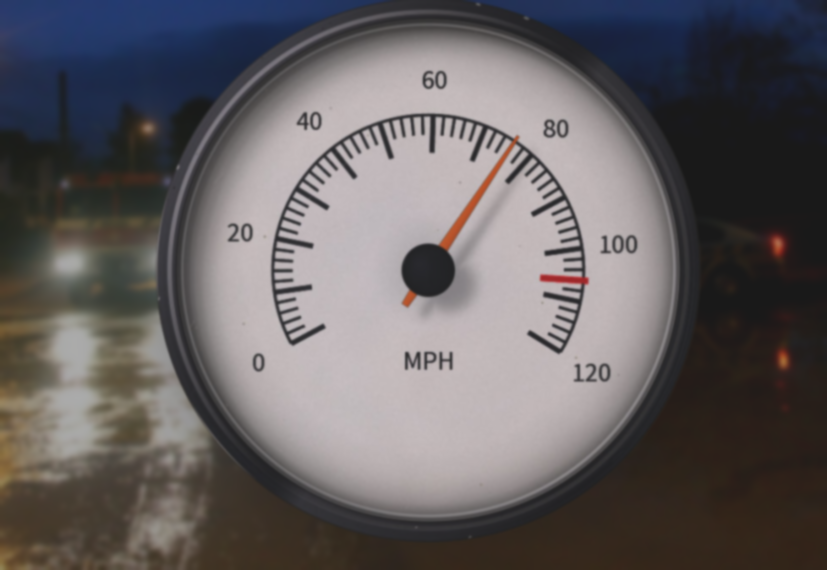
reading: 76
